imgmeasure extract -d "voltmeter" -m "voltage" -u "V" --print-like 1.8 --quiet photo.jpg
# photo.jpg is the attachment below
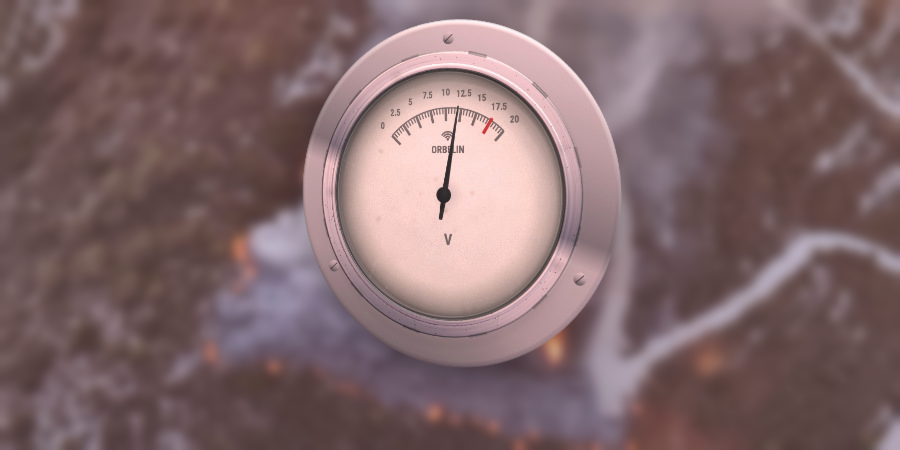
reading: 12.5
